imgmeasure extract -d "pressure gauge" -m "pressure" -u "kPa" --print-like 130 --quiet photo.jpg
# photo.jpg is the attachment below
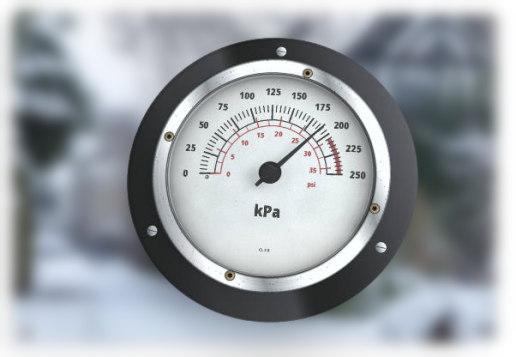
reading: 190
